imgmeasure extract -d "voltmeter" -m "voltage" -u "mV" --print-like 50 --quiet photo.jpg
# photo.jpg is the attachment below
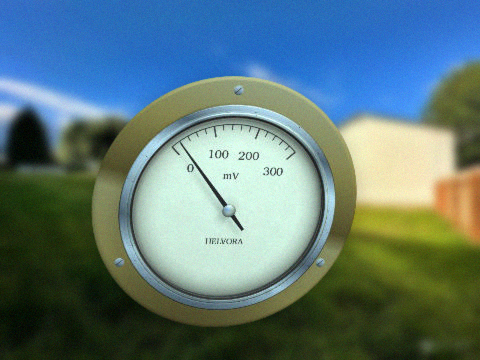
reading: 20
